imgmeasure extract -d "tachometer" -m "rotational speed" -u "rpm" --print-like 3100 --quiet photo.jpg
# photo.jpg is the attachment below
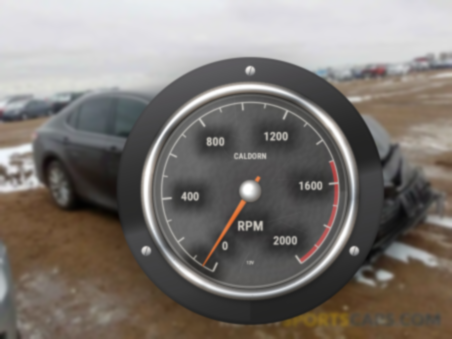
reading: 50
